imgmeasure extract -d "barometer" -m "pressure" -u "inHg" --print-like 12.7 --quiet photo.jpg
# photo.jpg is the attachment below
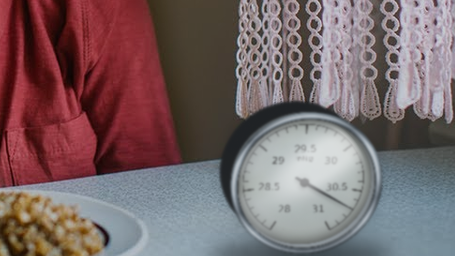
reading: 30.7
